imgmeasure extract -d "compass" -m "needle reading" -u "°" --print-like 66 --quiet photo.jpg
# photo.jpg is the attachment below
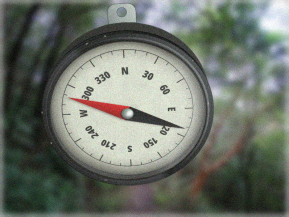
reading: 290
